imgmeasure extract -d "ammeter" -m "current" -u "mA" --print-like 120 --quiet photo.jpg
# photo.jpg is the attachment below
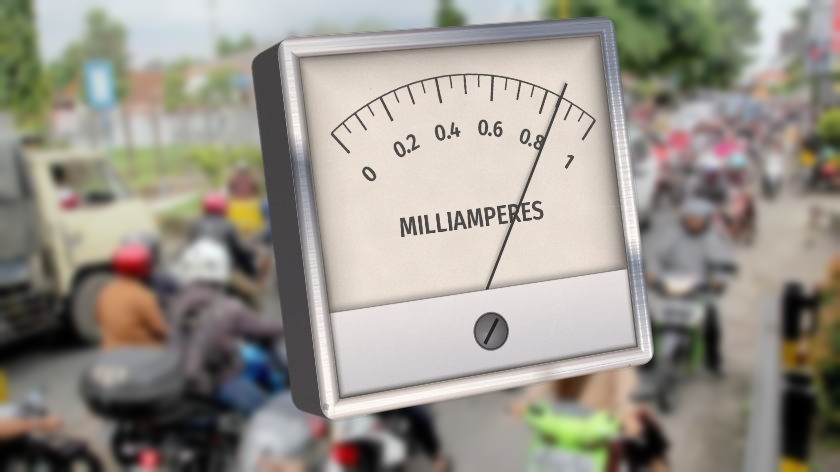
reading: 0.85
